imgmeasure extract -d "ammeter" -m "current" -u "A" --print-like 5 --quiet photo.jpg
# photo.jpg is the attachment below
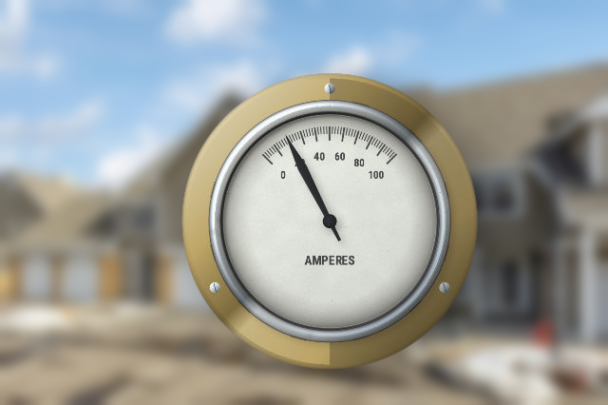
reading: 20
